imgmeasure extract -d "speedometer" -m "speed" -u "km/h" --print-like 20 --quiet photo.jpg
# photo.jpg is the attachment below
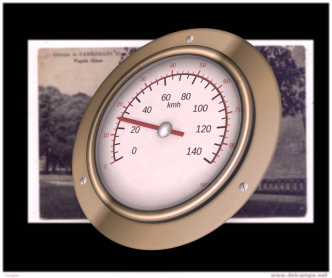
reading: 25
